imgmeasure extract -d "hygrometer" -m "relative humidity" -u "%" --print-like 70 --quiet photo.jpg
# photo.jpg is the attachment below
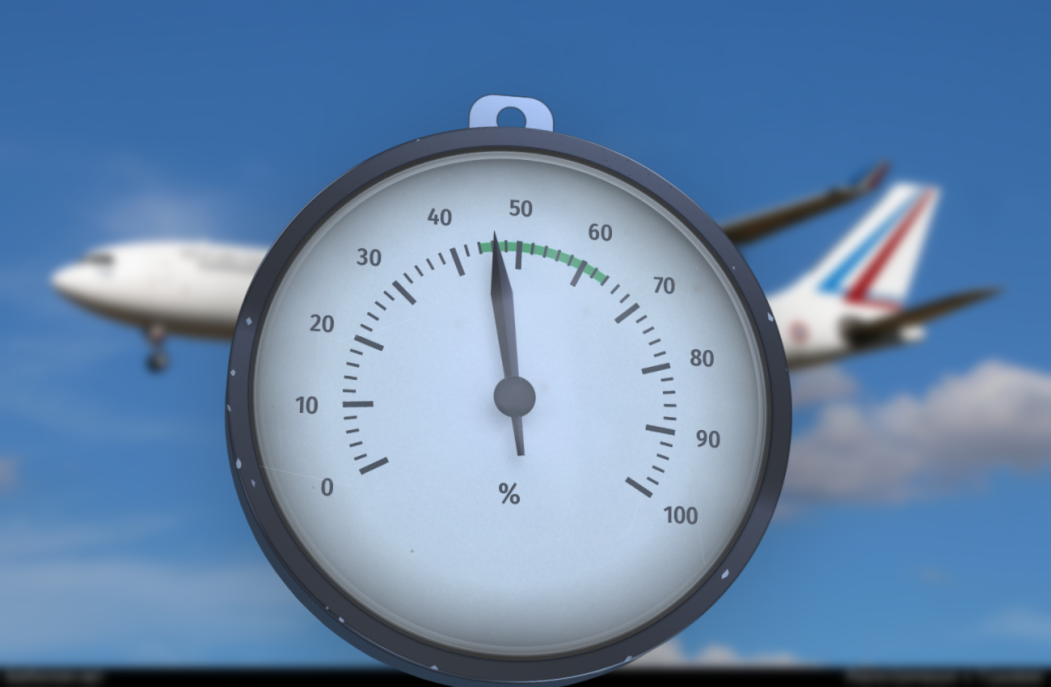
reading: 46
